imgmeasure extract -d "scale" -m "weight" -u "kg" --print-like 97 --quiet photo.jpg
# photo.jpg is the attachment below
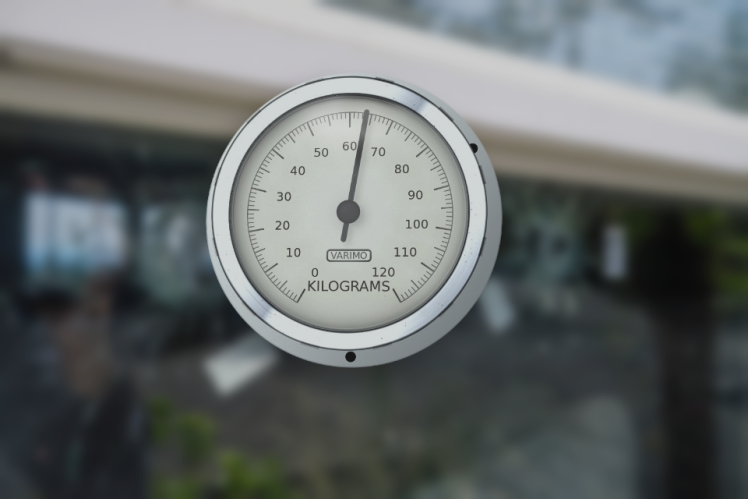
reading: 64
